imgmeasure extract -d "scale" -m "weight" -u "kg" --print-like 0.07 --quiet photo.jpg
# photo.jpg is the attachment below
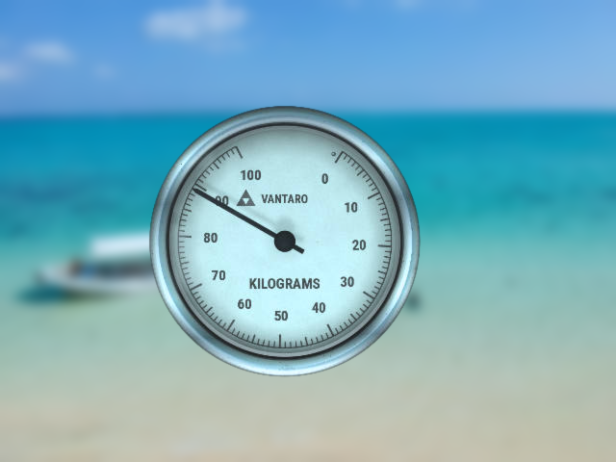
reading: 89
